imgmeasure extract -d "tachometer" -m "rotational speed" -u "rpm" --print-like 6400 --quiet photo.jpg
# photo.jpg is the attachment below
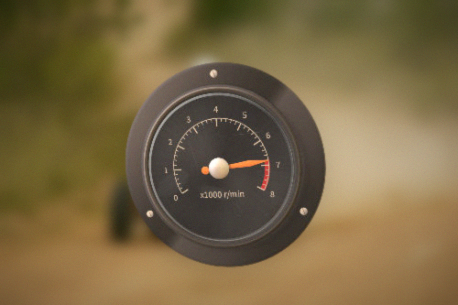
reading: 6800
